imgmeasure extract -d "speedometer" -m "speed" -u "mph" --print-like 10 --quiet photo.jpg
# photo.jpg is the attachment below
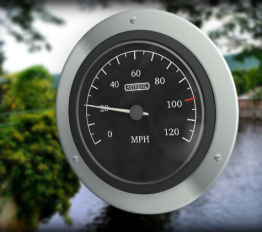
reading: 20
